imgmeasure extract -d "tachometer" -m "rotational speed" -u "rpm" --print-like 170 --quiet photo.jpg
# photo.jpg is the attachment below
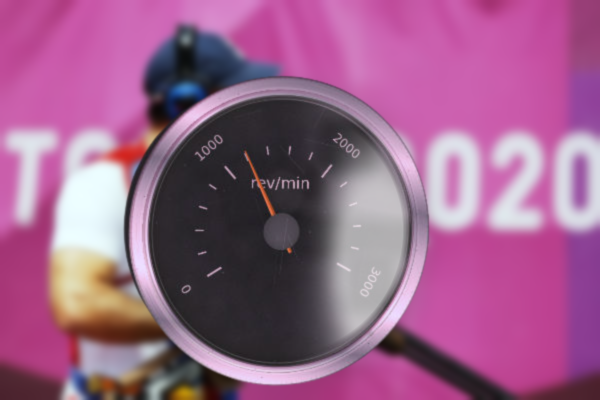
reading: 1200
